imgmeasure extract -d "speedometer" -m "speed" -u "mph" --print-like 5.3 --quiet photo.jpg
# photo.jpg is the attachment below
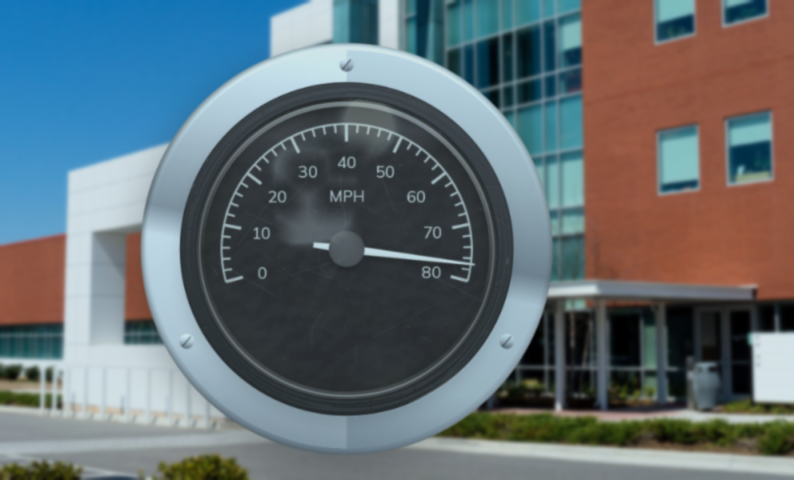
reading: 77
